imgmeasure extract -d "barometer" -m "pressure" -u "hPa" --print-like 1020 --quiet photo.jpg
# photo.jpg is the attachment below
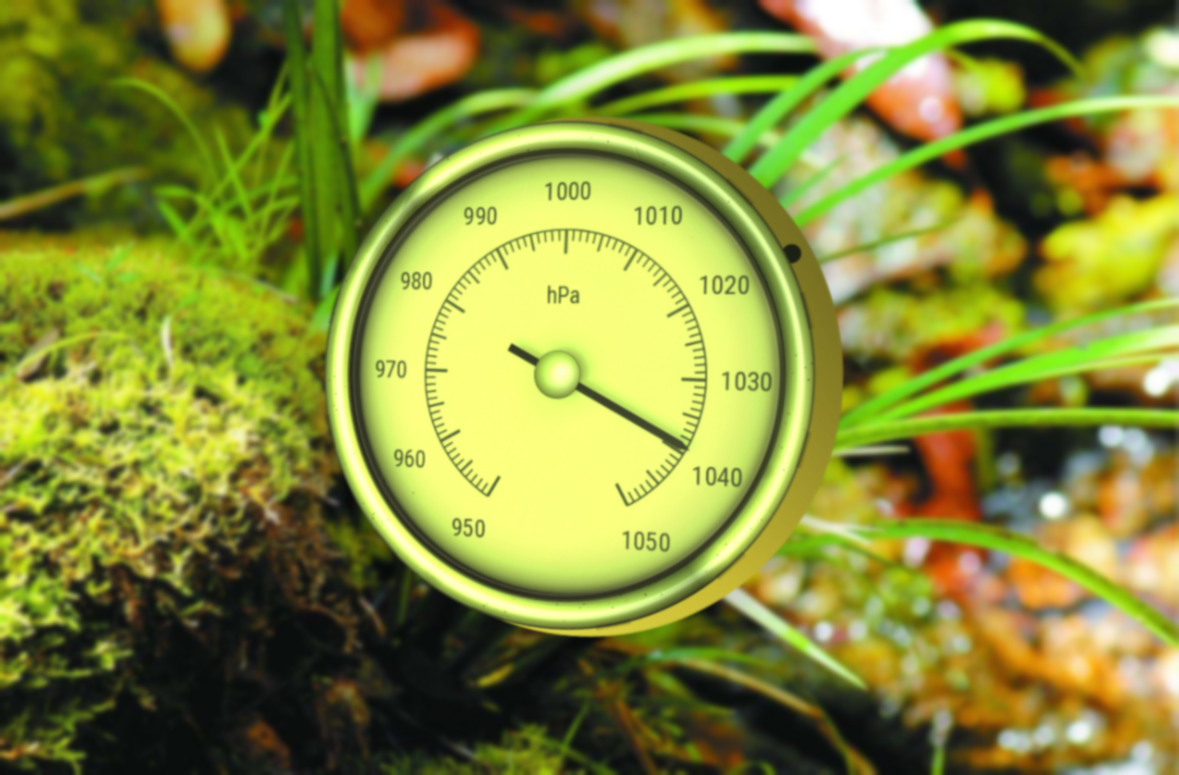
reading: 1039
